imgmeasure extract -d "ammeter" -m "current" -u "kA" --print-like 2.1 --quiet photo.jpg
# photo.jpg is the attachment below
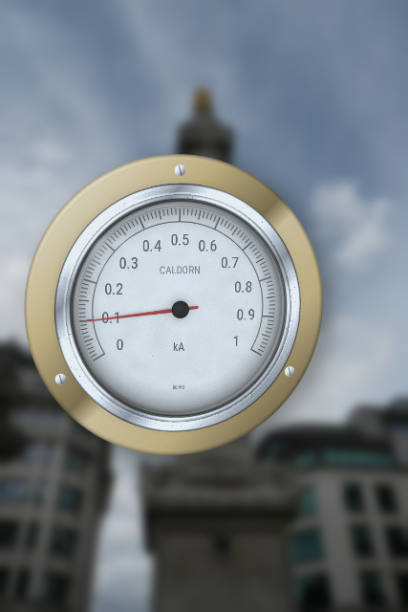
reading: 0.1
